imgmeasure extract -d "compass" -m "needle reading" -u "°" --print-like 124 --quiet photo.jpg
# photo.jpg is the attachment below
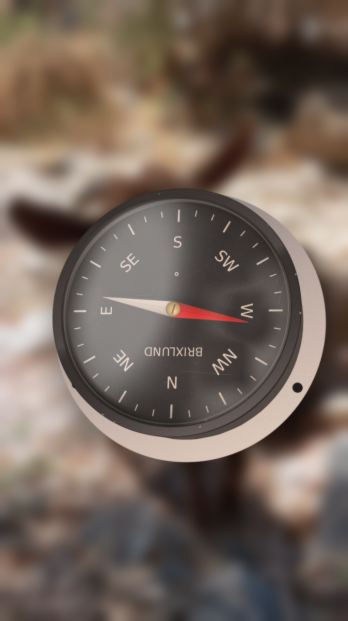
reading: 280
